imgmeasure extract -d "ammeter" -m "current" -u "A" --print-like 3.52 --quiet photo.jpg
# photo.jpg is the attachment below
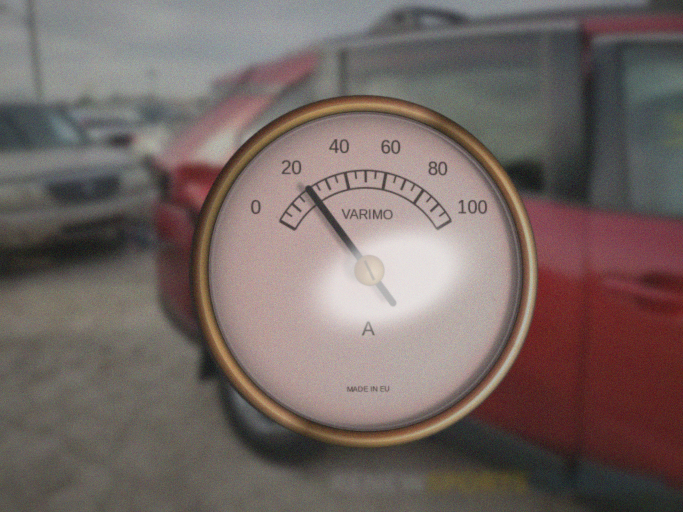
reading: 20
